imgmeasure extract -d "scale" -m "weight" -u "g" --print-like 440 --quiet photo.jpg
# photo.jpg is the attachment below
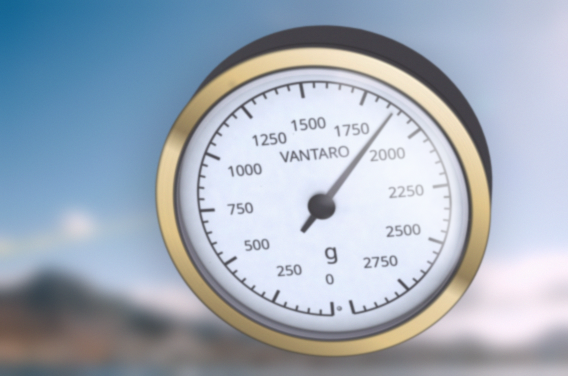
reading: 1875
